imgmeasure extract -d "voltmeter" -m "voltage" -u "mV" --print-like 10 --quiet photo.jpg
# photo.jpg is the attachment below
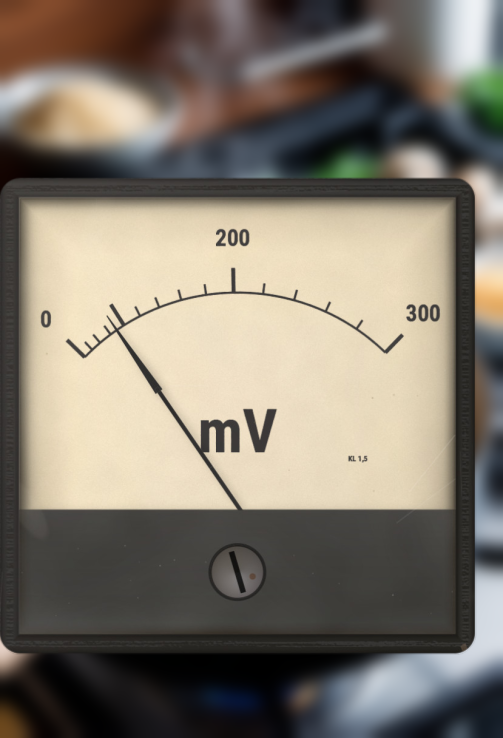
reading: 90
